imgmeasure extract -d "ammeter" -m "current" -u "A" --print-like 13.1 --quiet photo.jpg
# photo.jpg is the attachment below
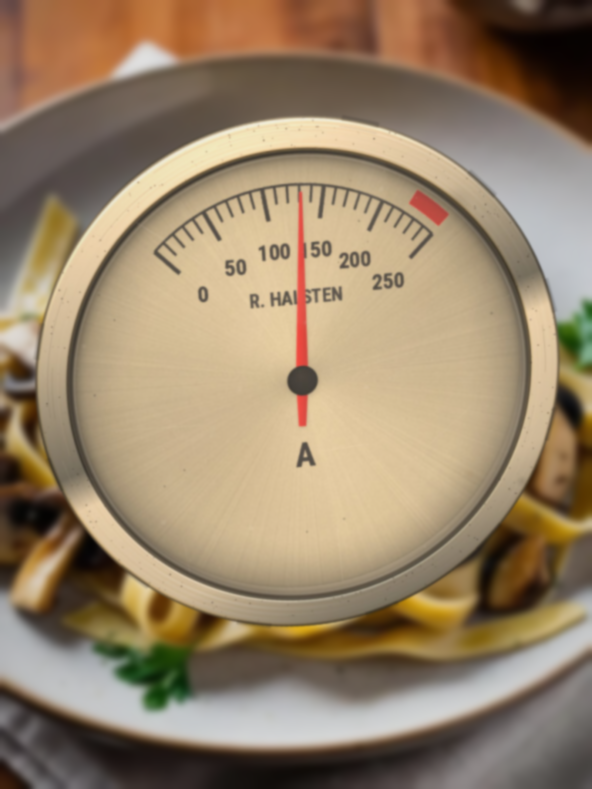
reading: 130
